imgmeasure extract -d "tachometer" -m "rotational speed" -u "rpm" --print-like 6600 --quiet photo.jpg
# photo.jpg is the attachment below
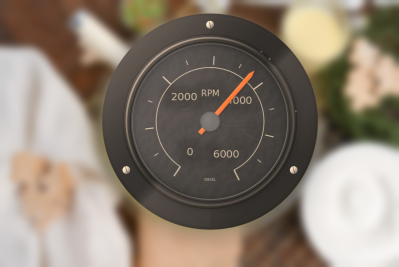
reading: 3750
